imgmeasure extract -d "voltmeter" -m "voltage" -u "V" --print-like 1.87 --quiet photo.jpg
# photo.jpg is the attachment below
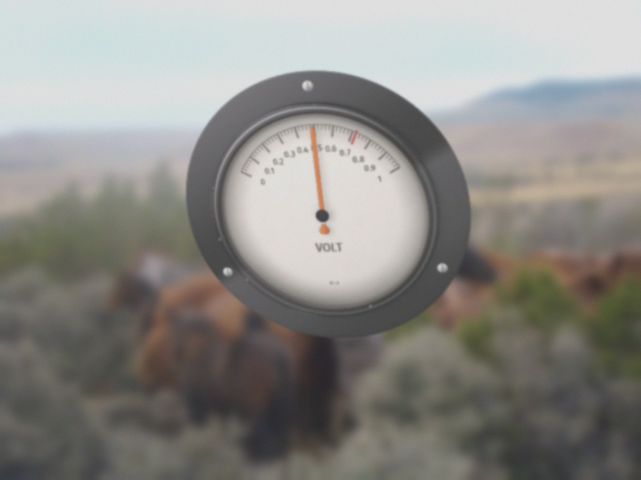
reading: 0.5
